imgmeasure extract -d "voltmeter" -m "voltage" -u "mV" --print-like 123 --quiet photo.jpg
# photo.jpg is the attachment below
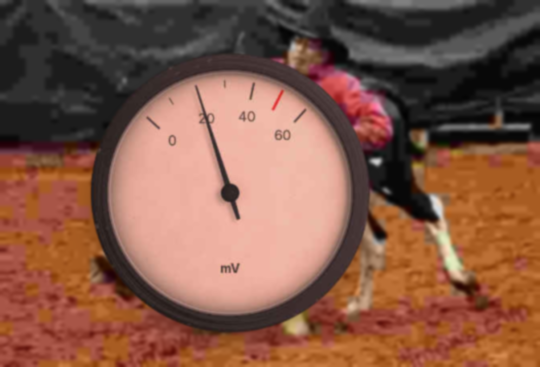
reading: 20
